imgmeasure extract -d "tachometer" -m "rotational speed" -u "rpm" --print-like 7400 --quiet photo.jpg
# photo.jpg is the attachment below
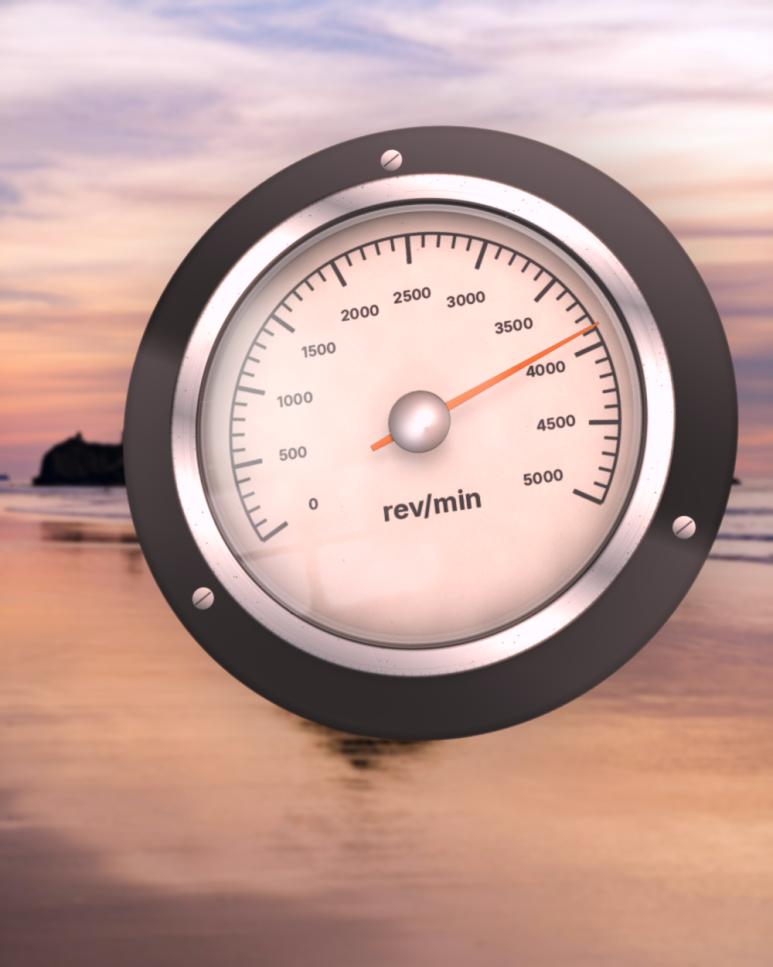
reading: 3900
